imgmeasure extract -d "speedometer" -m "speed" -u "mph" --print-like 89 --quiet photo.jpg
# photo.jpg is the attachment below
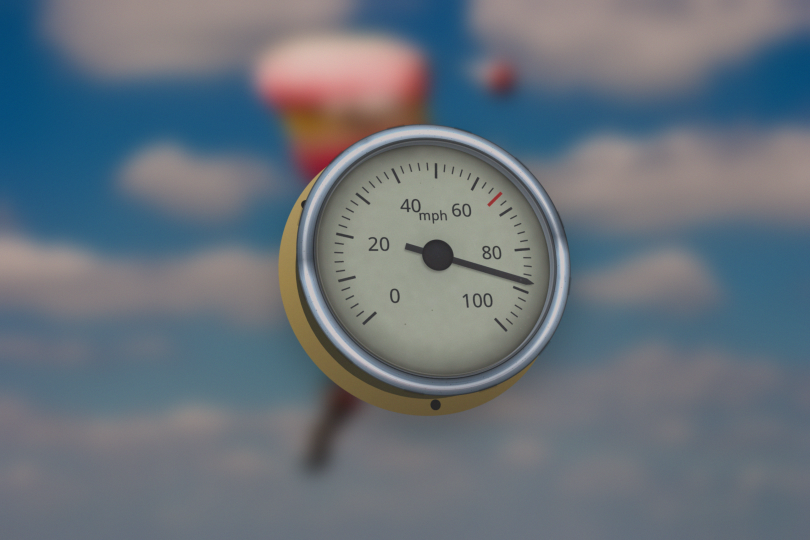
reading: 88
